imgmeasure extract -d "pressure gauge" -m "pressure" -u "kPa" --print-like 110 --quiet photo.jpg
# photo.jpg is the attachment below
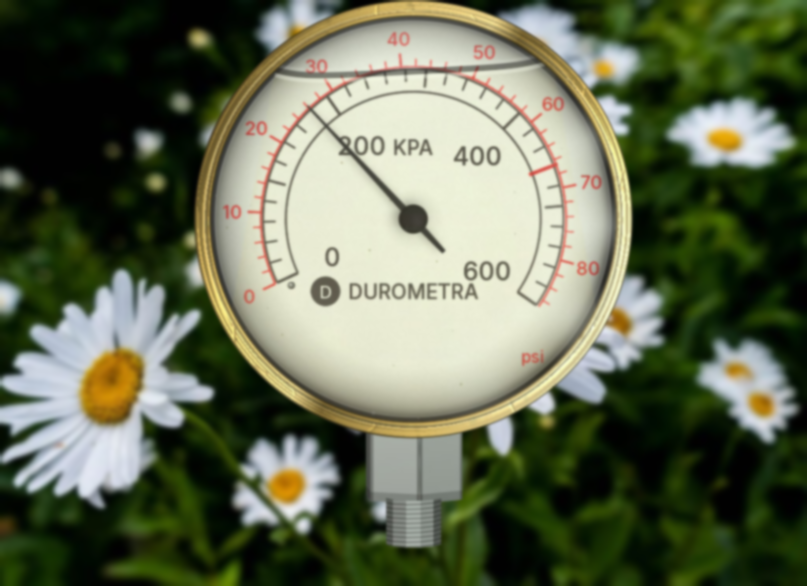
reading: 180
